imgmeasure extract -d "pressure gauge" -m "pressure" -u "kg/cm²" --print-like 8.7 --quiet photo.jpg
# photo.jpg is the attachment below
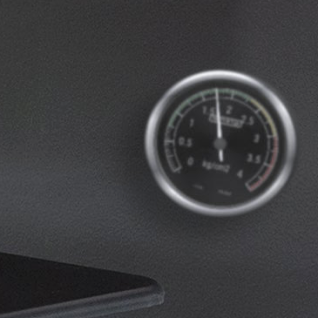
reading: 1.75
